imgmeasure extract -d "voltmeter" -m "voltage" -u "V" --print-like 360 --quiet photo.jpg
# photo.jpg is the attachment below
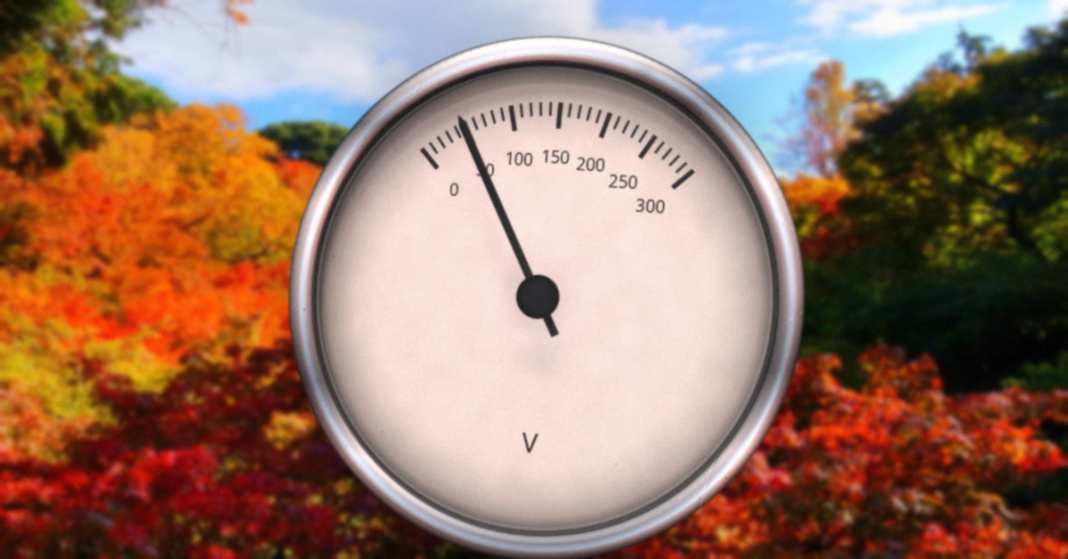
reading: 50
